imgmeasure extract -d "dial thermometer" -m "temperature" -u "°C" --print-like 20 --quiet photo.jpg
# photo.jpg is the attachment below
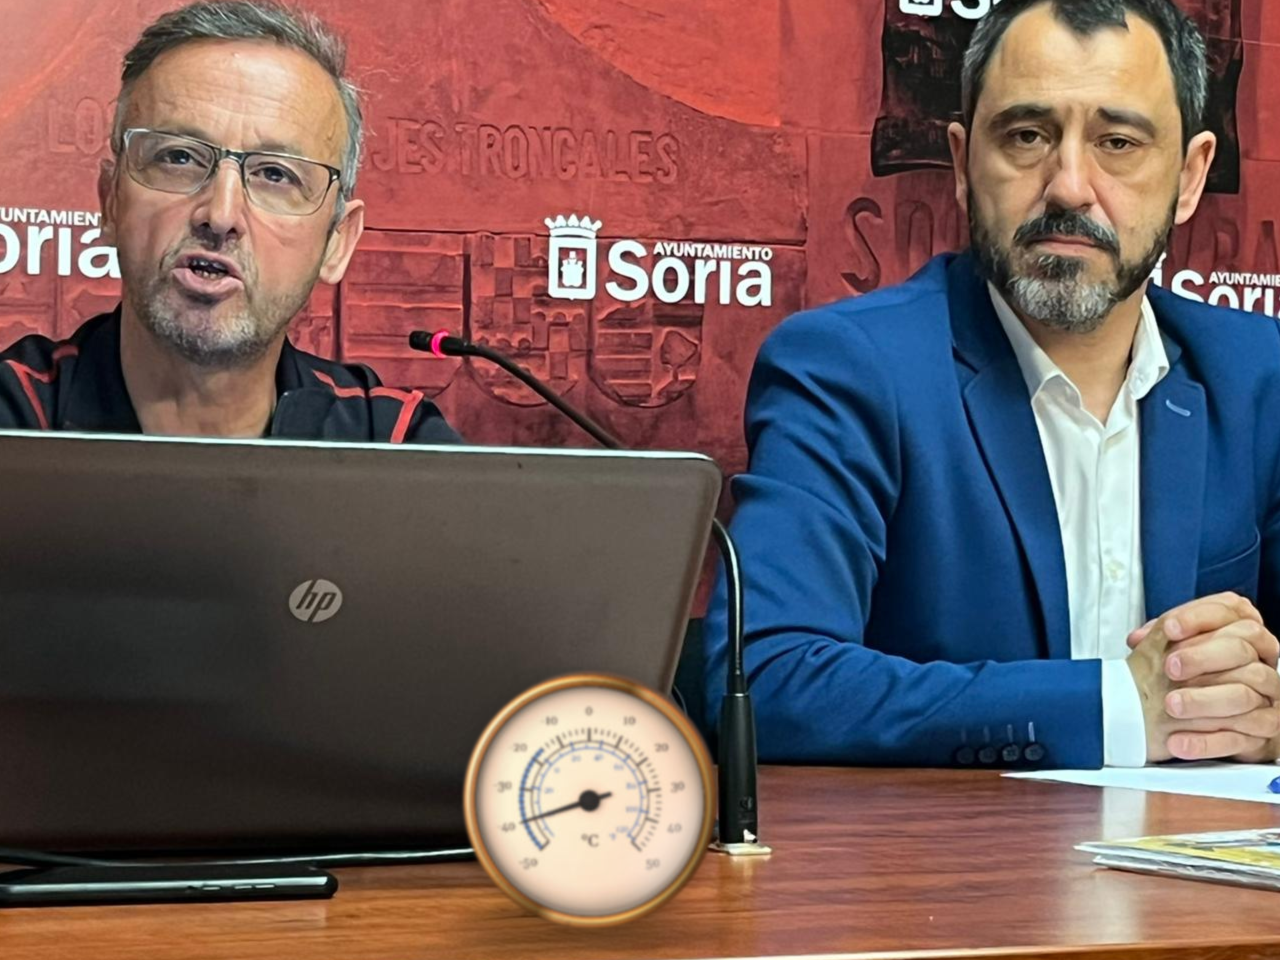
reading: -40
